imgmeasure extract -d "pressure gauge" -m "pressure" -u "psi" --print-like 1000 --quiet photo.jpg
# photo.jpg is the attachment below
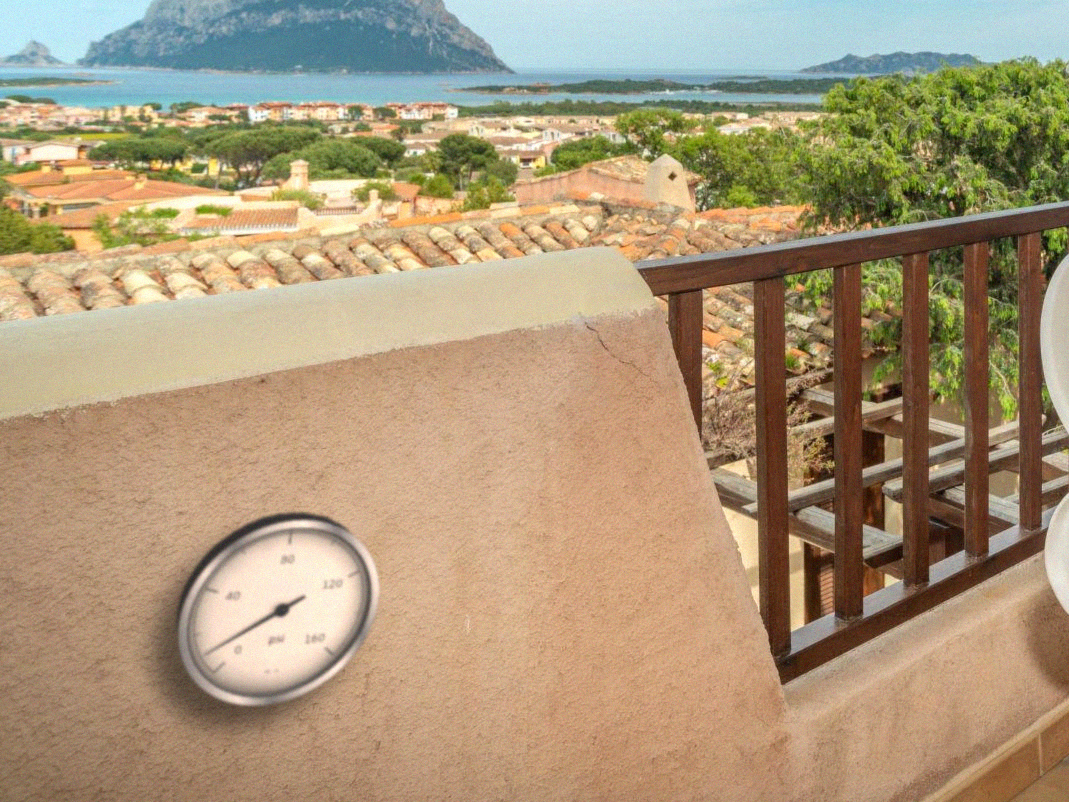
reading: 10
